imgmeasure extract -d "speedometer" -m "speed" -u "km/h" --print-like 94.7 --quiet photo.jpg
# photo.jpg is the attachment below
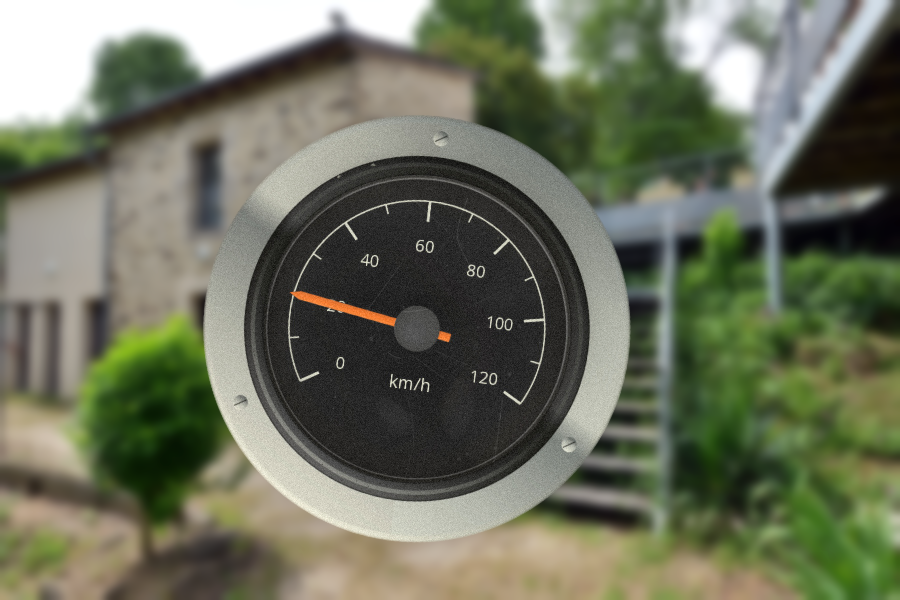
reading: 20
